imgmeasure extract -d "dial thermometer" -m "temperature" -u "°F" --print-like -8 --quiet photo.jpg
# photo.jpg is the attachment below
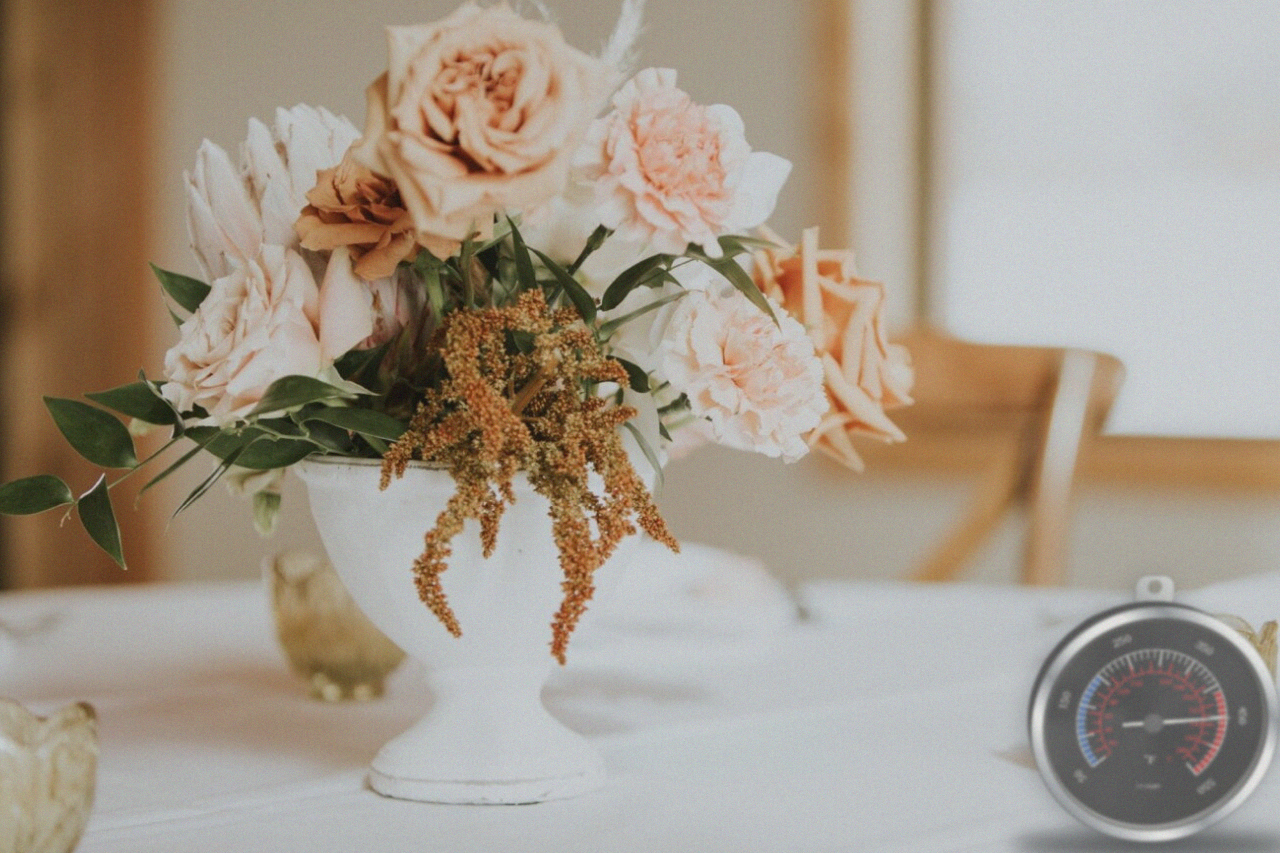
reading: 450
